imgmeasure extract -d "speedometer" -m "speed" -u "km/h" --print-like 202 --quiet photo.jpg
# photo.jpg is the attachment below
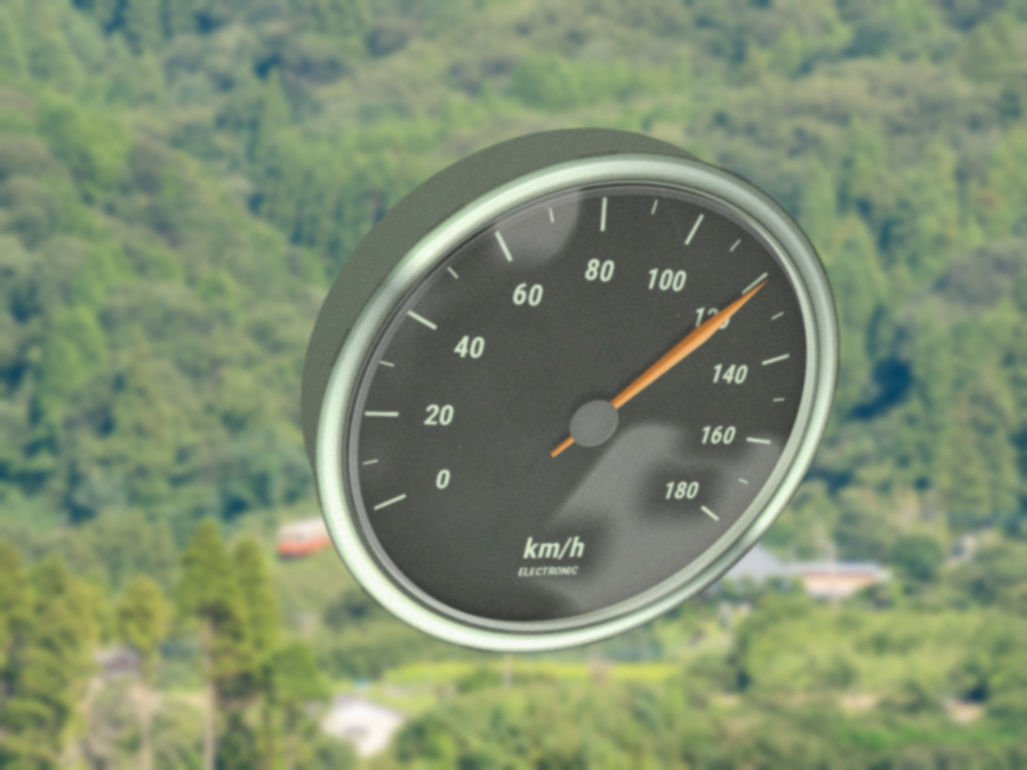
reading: 120
